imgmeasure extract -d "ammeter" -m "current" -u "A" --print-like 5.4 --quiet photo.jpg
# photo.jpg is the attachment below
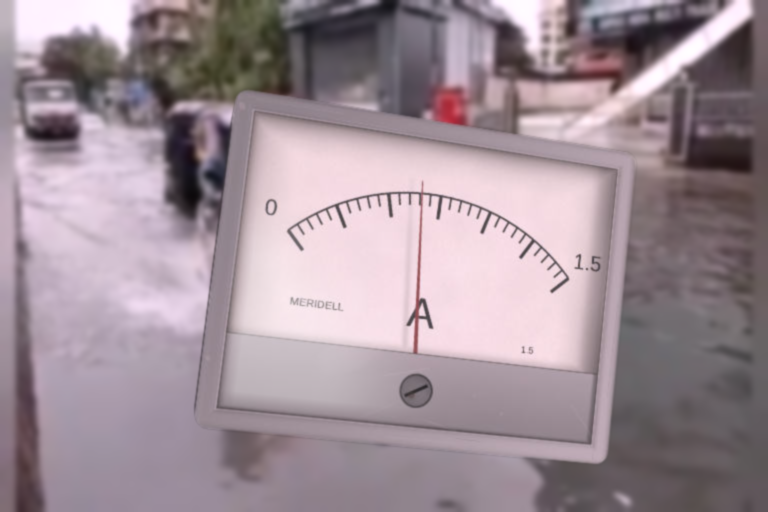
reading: 0.65
